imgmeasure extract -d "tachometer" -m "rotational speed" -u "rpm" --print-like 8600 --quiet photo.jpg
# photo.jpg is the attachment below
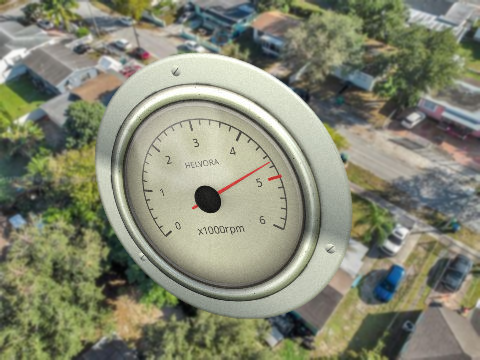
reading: 4700
